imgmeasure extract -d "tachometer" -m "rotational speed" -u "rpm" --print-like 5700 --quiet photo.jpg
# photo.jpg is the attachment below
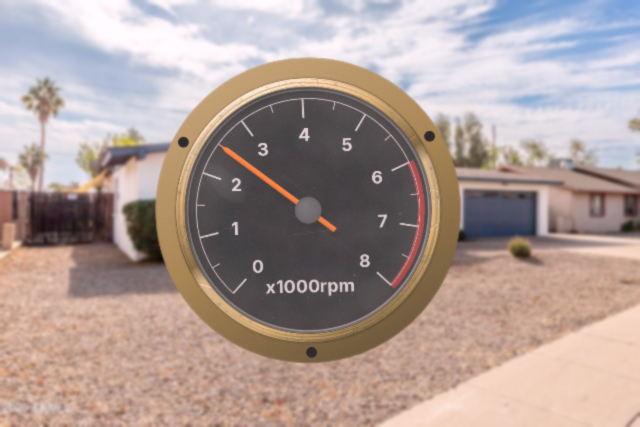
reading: 2500
